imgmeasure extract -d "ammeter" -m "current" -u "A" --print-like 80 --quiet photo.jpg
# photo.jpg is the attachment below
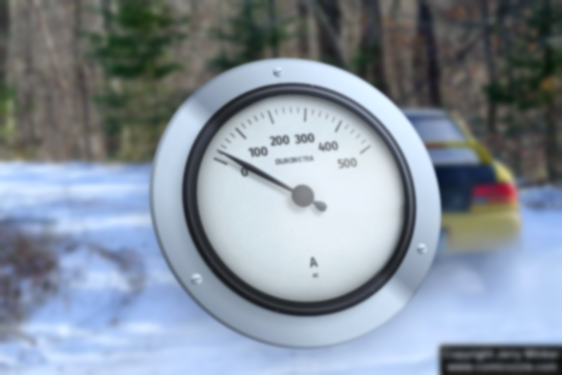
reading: 20
